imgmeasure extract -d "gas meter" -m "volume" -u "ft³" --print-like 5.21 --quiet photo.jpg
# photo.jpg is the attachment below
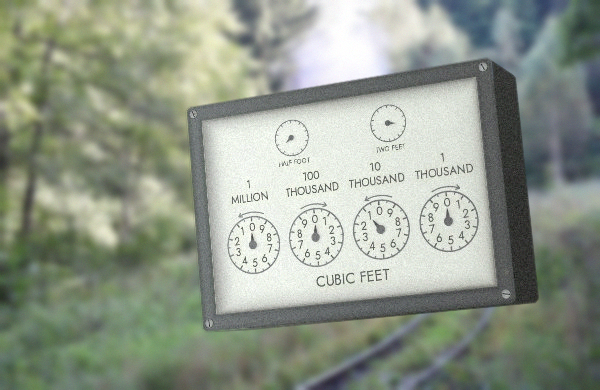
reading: 1000
